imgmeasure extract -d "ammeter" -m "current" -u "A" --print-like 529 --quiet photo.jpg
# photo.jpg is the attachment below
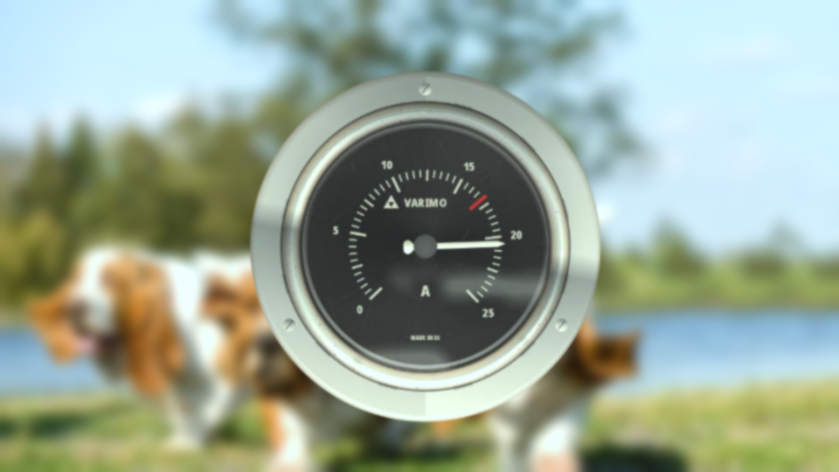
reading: 20.5
